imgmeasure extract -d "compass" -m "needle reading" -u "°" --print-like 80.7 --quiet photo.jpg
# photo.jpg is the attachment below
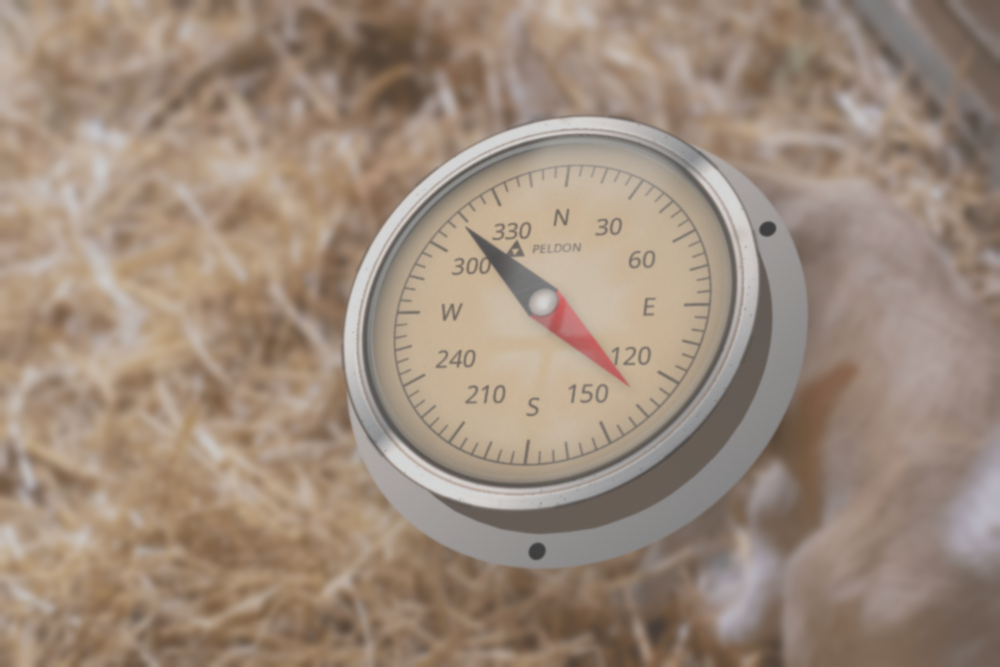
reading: 132.5
